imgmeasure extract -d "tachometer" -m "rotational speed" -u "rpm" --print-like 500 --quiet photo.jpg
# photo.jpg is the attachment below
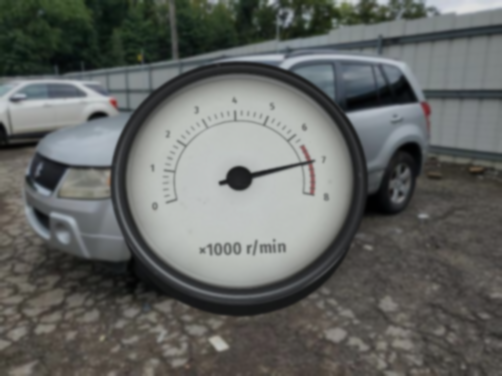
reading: 7000
